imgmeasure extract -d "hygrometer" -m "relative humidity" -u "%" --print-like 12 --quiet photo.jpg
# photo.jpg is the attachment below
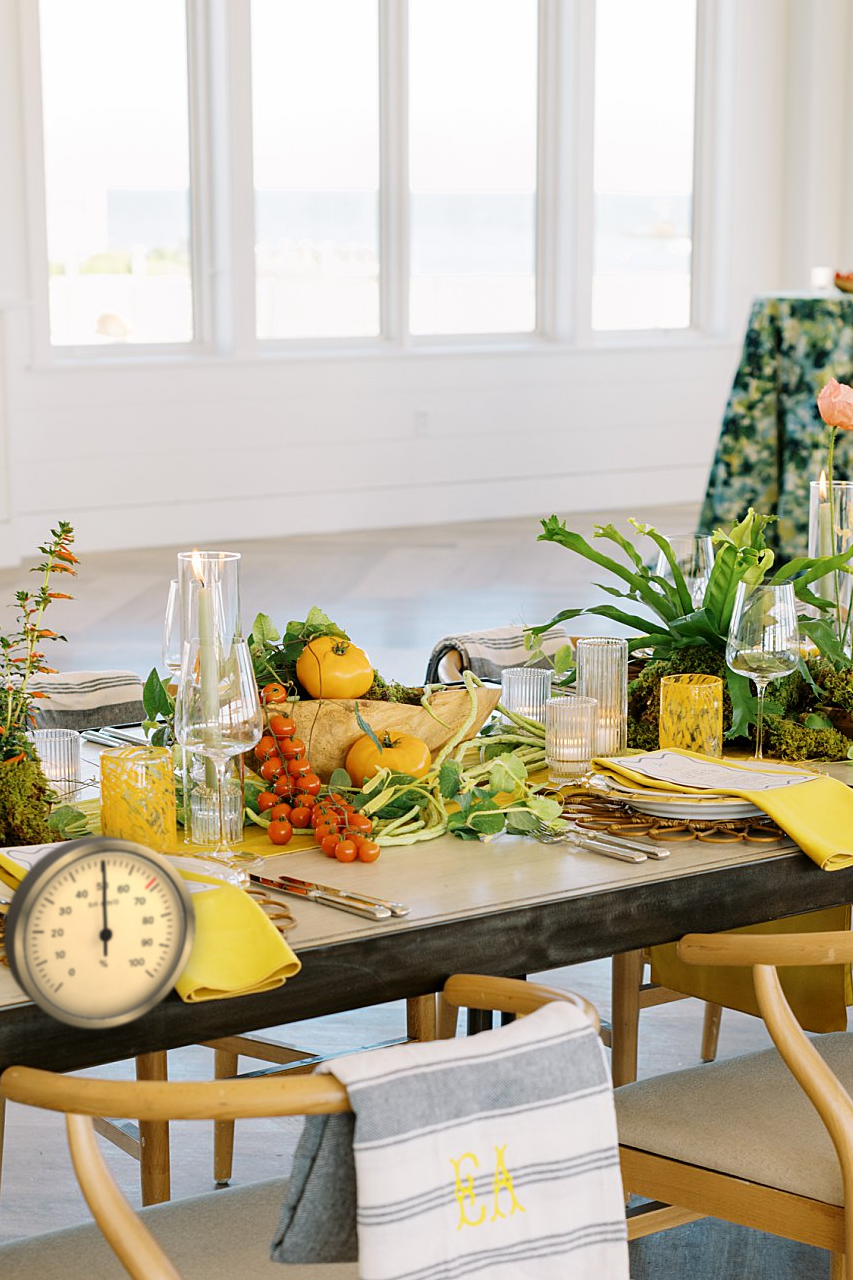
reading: 50
